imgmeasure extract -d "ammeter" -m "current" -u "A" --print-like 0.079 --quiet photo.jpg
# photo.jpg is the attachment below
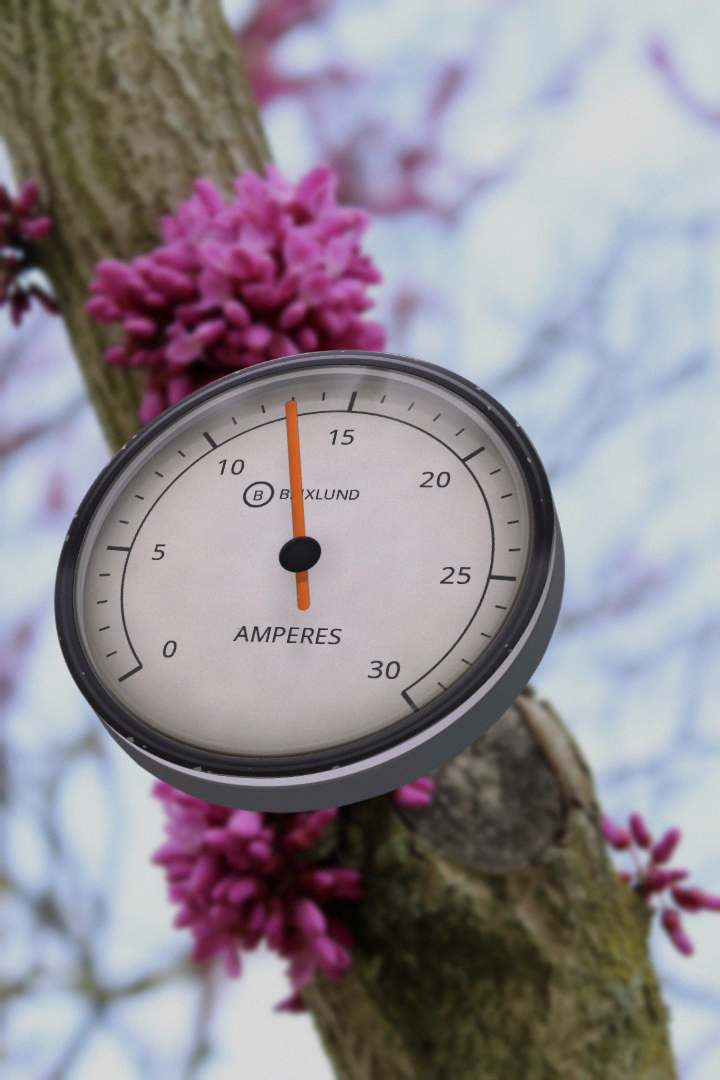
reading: 13
